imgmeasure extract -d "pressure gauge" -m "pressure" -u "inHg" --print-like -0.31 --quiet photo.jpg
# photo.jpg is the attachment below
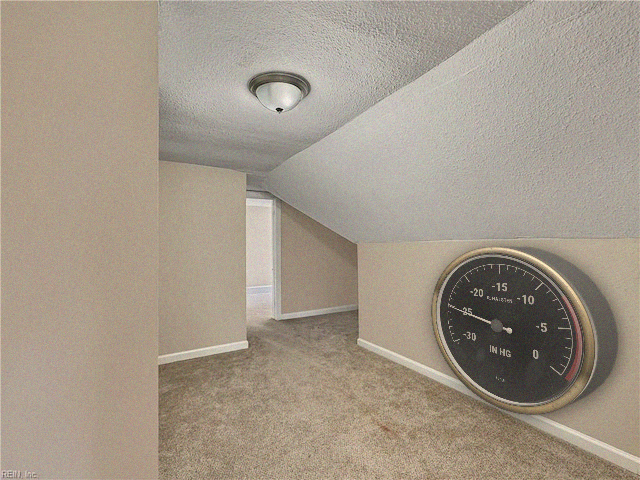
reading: -25
